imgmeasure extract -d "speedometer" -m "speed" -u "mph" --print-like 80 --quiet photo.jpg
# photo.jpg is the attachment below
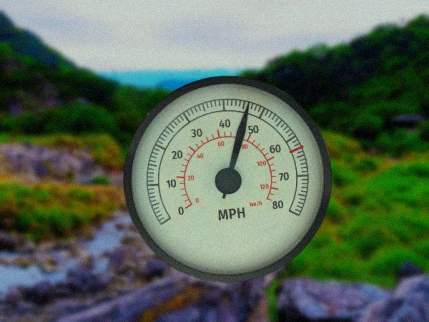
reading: 46
